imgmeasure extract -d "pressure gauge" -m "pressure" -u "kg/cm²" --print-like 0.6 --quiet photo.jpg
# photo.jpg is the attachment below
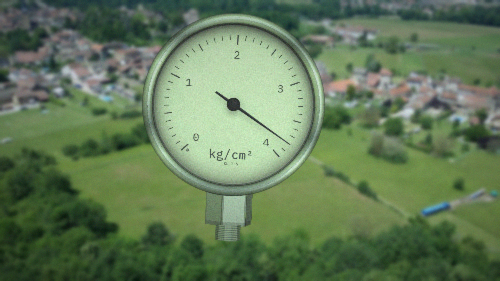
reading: 3.8
